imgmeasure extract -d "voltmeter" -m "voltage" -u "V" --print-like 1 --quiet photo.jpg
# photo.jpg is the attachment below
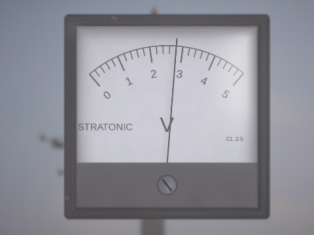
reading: 2.8
